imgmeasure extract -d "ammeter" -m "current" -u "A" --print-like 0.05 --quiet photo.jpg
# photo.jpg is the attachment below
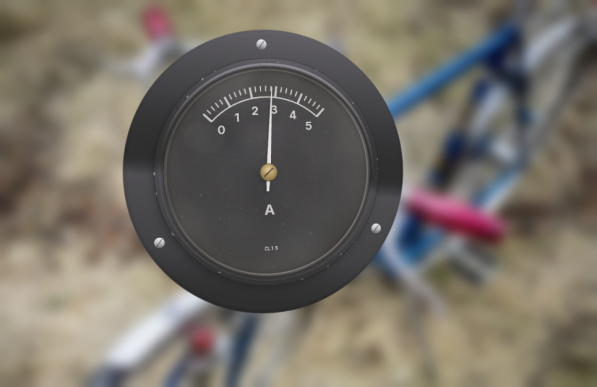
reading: 2.8
